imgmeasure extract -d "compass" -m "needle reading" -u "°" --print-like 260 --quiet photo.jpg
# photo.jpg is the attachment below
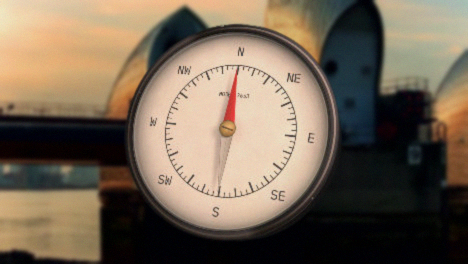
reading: 0
